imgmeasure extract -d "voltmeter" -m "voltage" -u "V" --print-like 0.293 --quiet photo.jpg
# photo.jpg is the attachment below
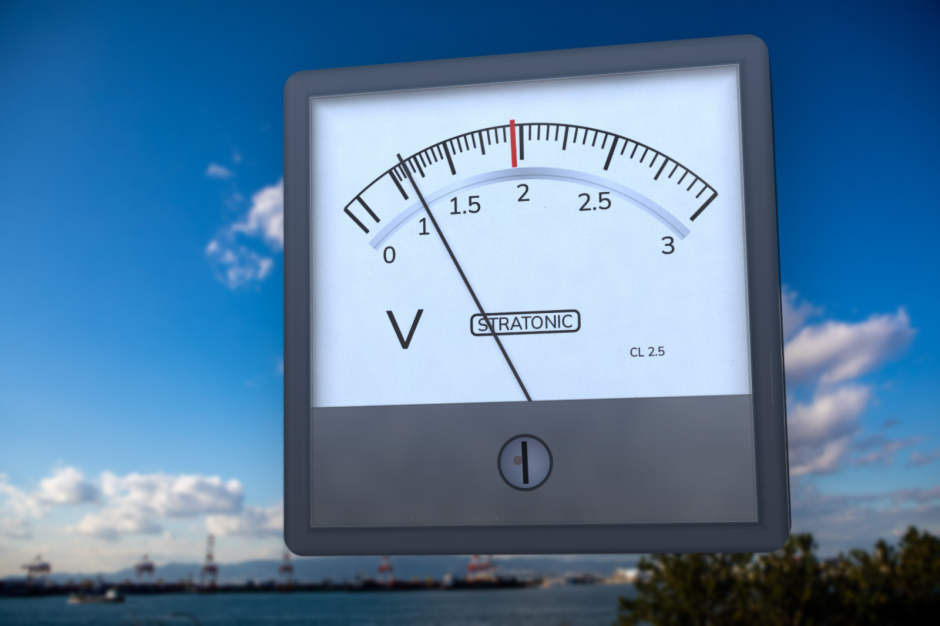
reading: 1.15
